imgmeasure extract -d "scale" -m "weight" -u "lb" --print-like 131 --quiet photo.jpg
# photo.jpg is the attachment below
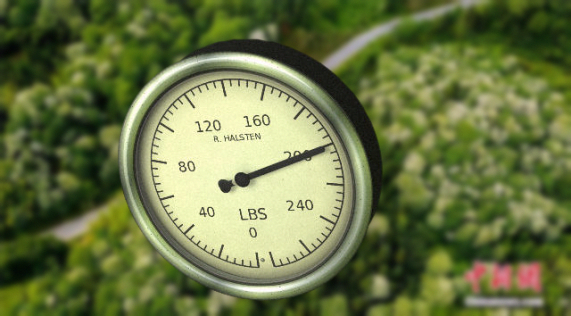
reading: 200
